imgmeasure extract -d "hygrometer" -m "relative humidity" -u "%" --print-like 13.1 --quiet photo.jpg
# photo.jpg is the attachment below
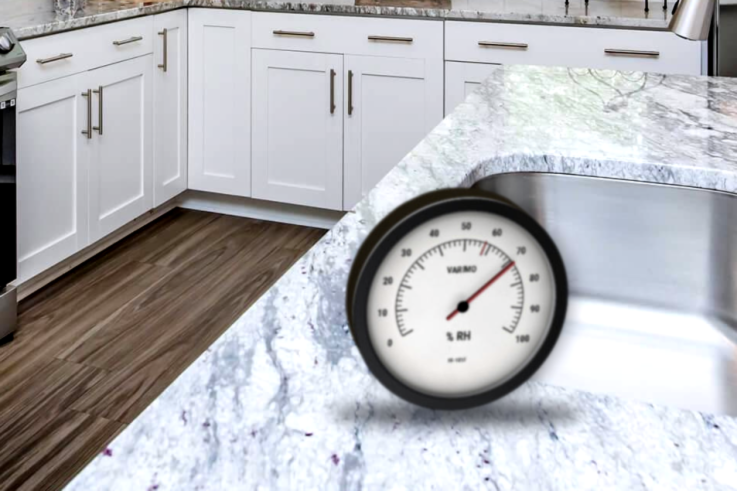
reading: 70
